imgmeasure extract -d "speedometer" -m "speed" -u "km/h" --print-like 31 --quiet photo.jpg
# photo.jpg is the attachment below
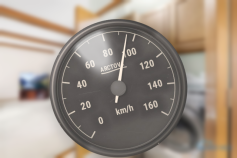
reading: 95
